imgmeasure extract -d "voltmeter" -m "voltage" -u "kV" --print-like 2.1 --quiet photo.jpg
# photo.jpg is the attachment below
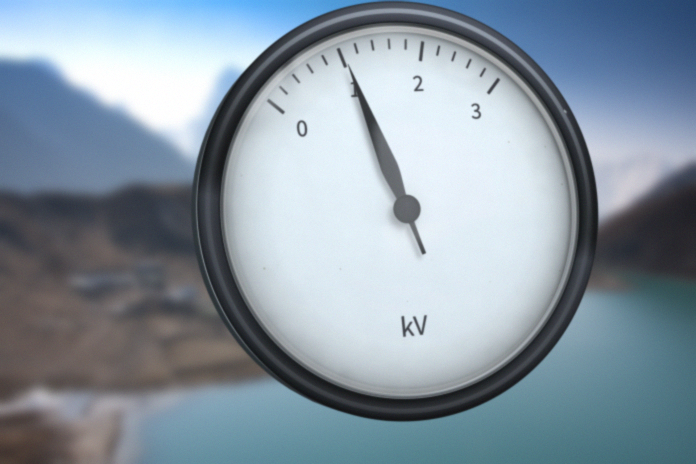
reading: 1
